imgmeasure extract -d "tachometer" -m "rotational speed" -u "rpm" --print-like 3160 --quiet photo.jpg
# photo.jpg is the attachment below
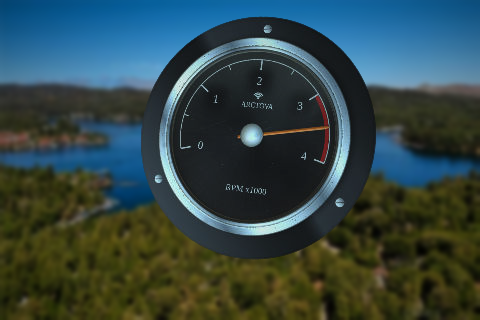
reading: 3500
